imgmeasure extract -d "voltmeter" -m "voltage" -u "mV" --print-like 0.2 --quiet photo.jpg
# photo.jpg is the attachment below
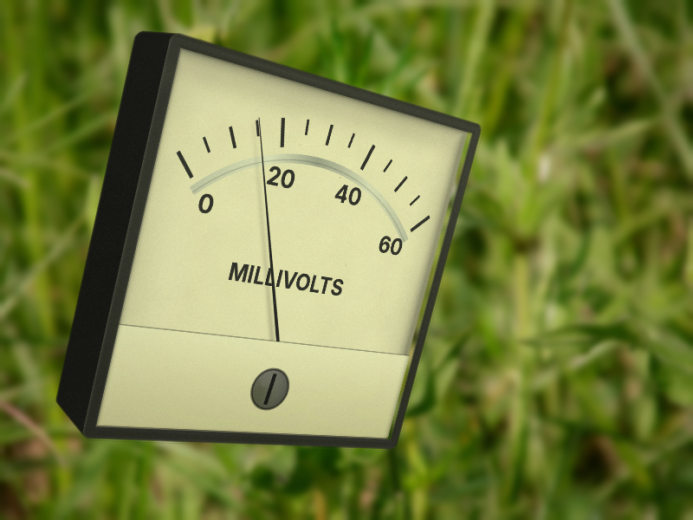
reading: 15
